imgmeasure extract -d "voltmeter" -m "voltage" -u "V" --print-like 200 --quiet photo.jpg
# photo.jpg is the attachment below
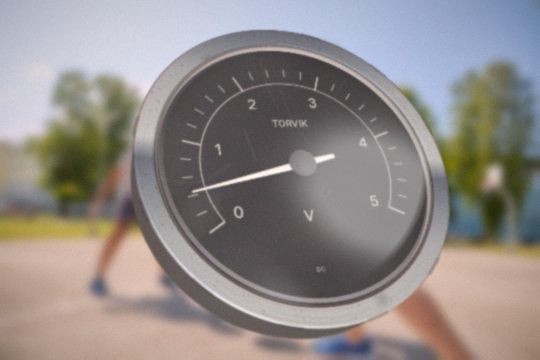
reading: 0.4
